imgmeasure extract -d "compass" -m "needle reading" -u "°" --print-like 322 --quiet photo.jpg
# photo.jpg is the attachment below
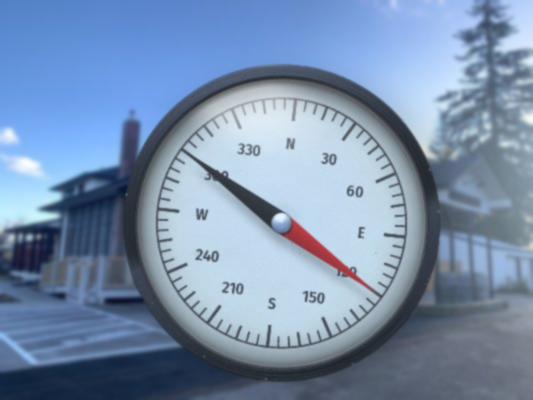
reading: 120
